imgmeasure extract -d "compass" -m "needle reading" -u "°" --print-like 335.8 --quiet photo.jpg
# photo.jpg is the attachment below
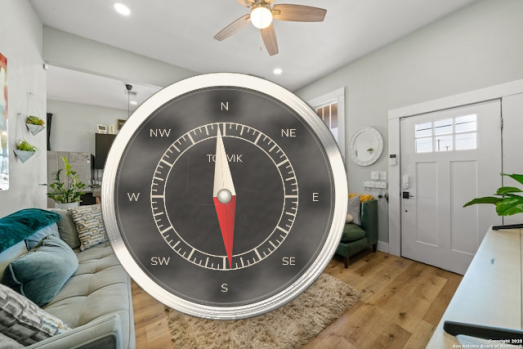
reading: 175
